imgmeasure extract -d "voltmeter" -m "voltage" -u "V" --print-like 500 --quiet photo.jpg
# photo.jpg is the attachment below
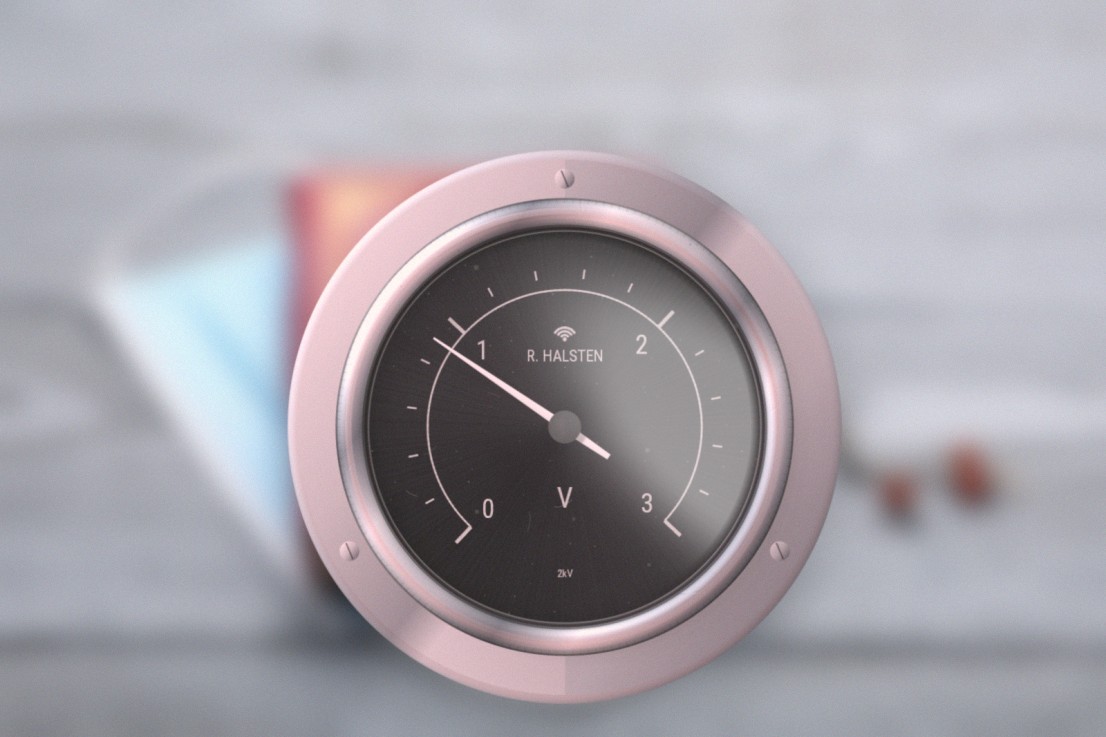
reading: 0.9
